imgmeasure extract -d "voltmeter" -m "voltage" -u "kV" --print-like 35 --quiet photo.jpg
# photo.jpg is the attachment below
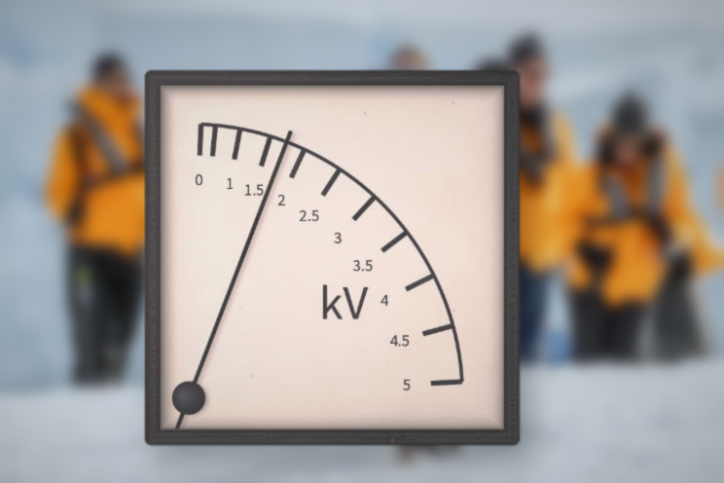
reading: 1.75
